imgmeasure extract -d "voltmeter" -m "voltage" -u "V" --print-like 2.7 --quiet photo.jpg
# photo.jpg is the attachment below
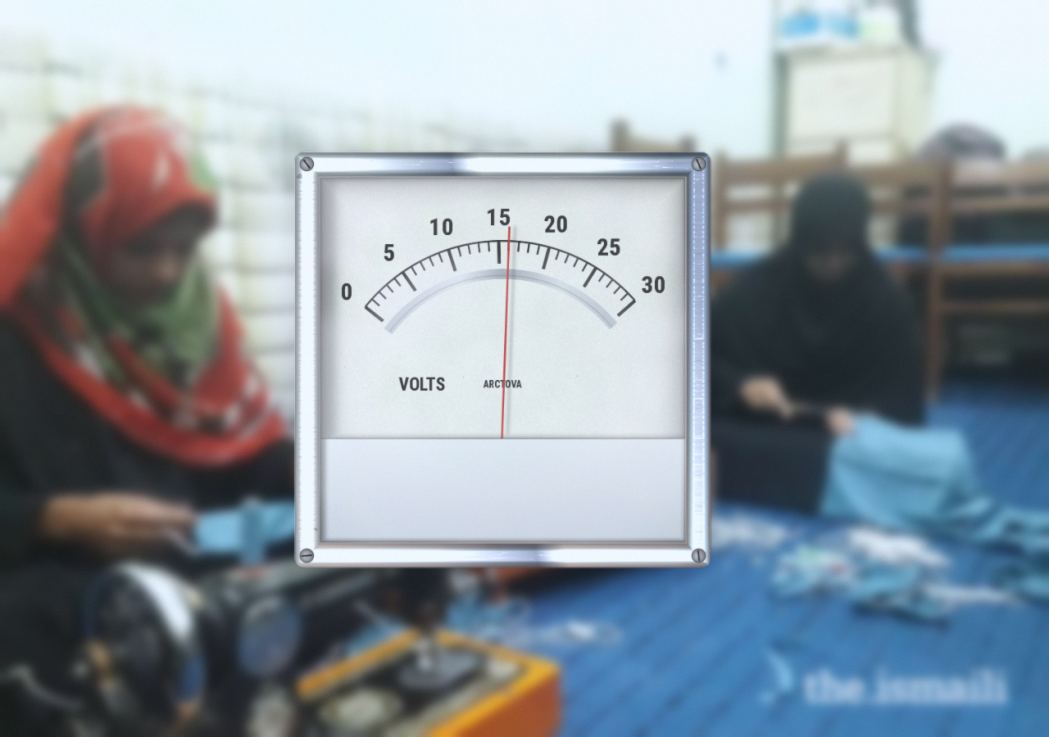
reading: 16
